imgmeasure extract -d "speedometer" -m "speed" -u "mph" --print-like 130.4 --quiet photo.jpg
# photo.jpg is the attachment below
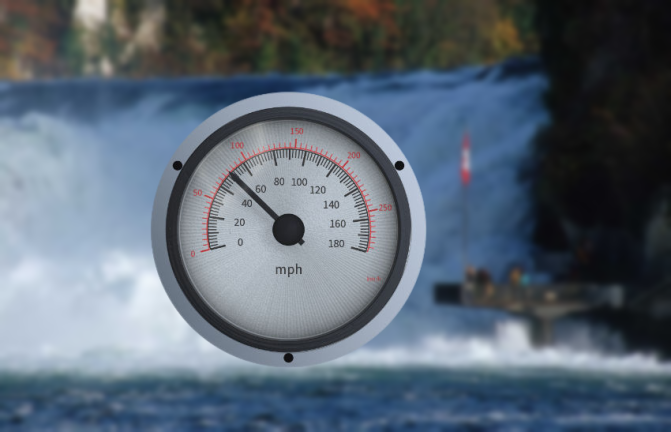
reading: 50
